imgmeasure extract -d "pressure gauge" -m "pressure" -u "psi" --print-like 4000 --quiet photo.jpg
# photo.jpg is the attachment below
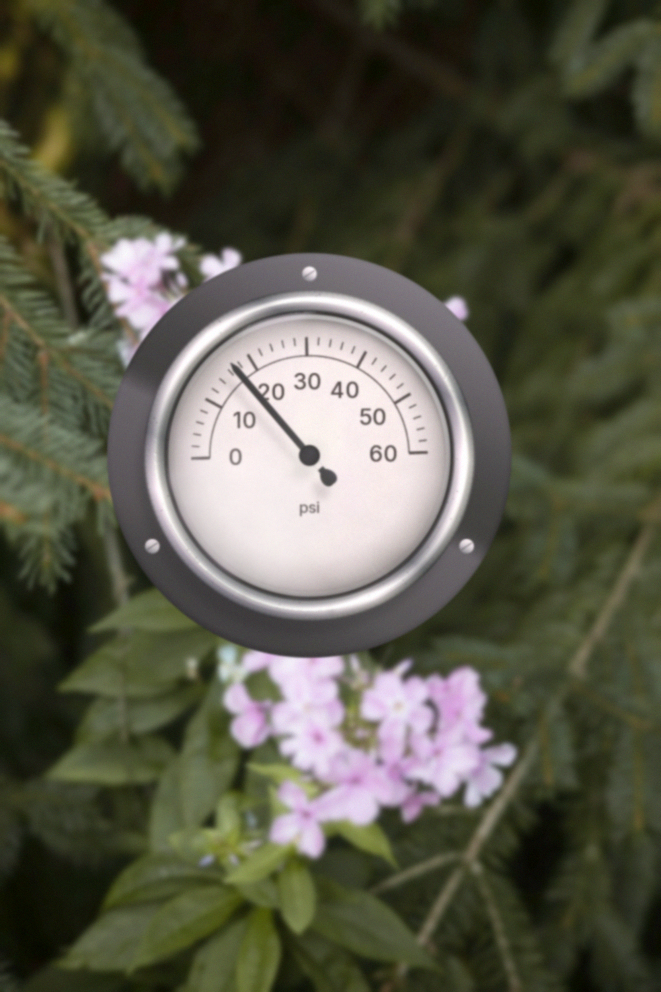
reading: 17
